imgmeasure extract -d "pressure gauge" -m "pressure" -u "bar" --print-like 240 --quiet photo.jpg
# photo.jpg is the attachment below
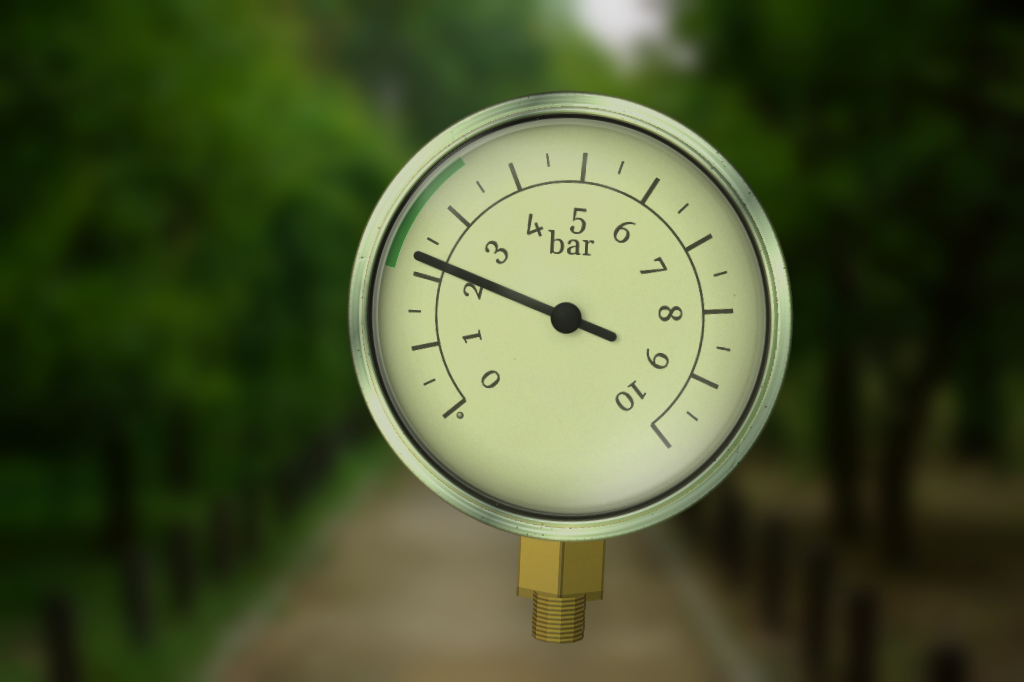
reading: 2.25
